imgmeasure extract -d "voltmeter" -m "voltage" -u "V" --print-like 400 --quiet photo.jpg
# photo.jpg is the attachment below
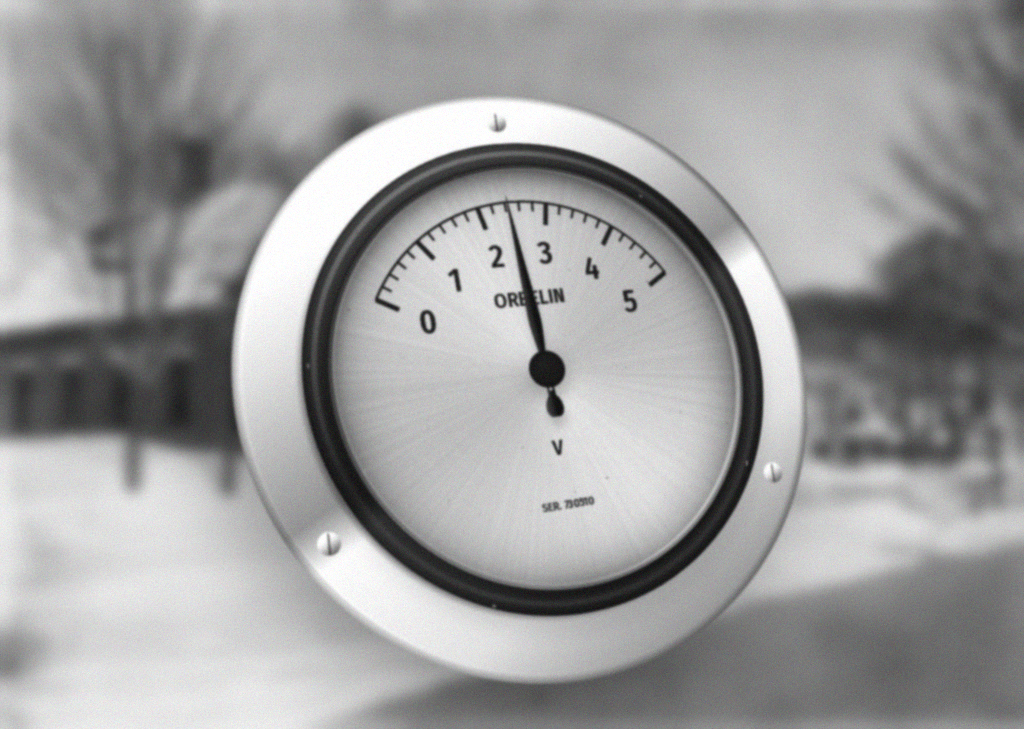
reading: 2.4
